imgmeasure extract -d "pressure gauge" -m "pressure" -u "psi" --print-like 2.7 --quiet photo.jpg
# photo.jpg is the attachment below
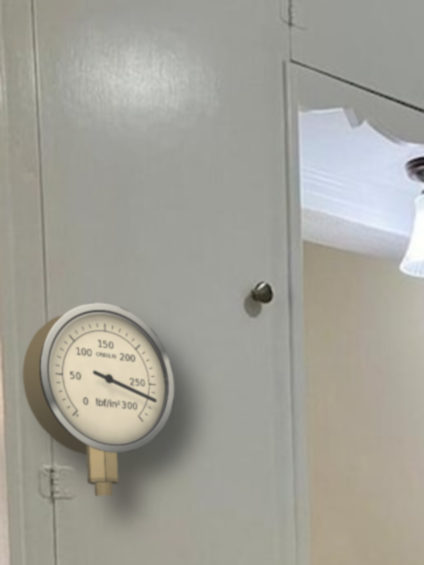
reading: 270
